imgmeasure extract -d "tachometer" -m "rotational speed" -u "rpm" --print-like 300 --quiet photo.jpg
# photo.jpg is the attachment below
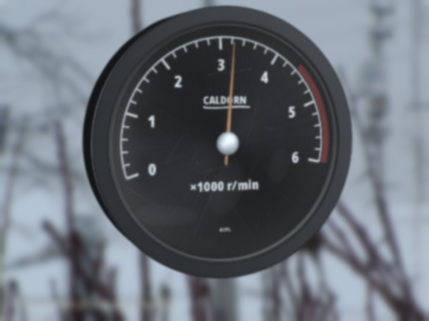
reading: 3200
